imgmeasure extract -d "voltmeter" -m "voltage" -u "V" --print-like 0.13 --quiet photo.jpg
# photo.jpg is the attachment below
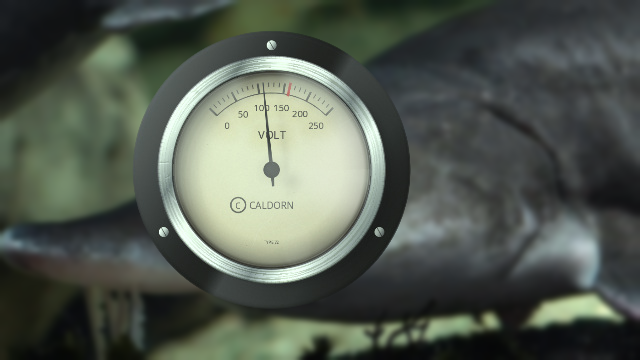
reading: 110
